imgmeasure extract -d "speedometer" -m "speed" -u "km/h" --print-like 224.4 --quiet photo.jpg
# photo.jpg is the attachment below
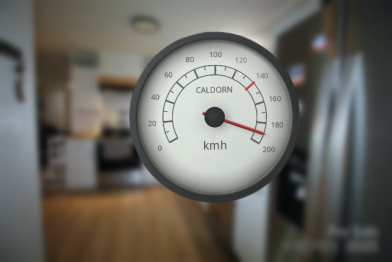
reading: 190
